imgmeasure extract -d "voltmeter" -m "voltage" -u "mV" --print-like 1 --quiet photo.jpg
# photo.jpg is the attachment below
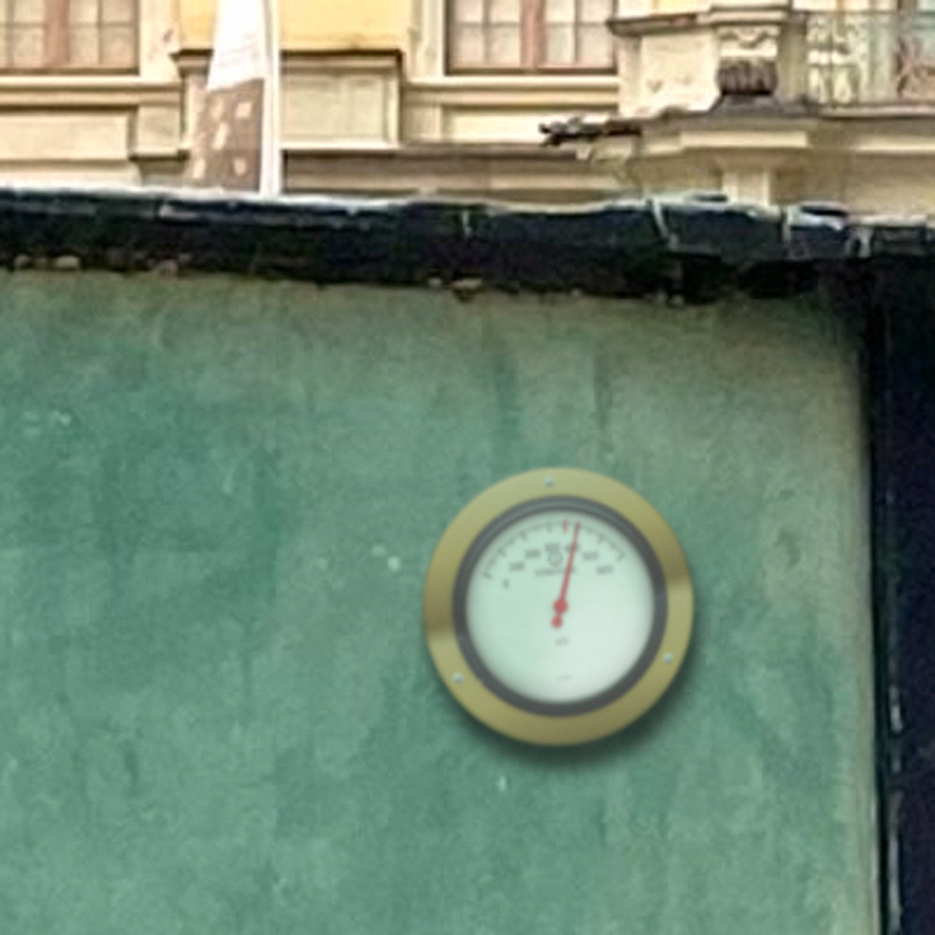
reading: 400
